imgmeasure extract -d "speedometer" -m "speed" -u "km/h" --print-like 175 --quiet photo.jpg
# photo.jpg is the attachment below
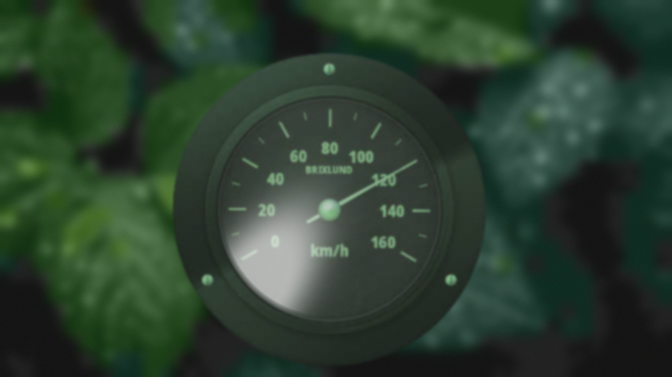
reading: 120
